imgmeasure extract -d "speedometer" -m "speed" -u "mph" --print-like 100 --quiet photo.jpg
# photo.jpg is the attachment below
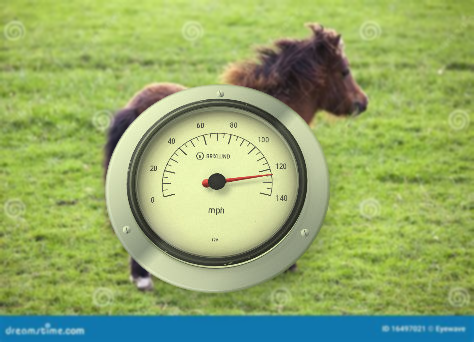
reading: 125
